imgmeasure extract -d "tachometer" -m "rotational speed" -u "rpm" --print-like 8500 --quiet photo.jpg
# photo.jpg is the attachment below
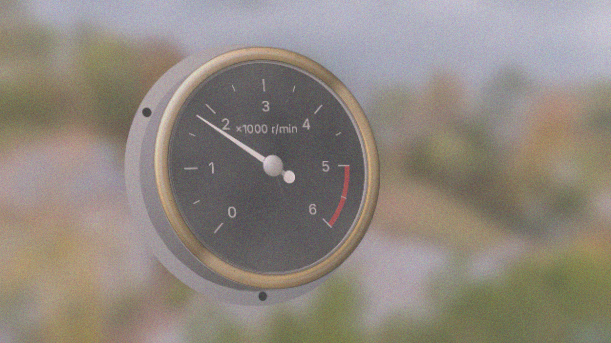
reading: 1750
